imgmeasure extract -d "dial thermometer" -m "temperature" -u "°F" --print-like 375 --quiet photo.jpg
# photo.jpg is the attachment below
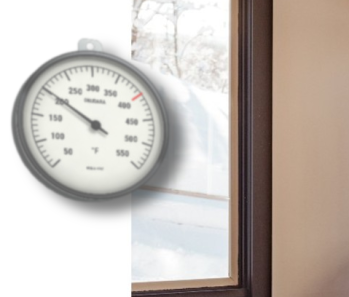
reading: 200
